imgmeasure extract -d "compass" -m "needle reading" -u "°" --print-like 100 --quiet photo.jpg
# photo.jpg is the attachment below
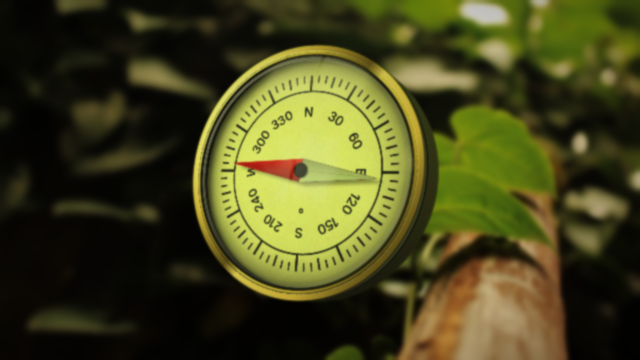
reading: 275
